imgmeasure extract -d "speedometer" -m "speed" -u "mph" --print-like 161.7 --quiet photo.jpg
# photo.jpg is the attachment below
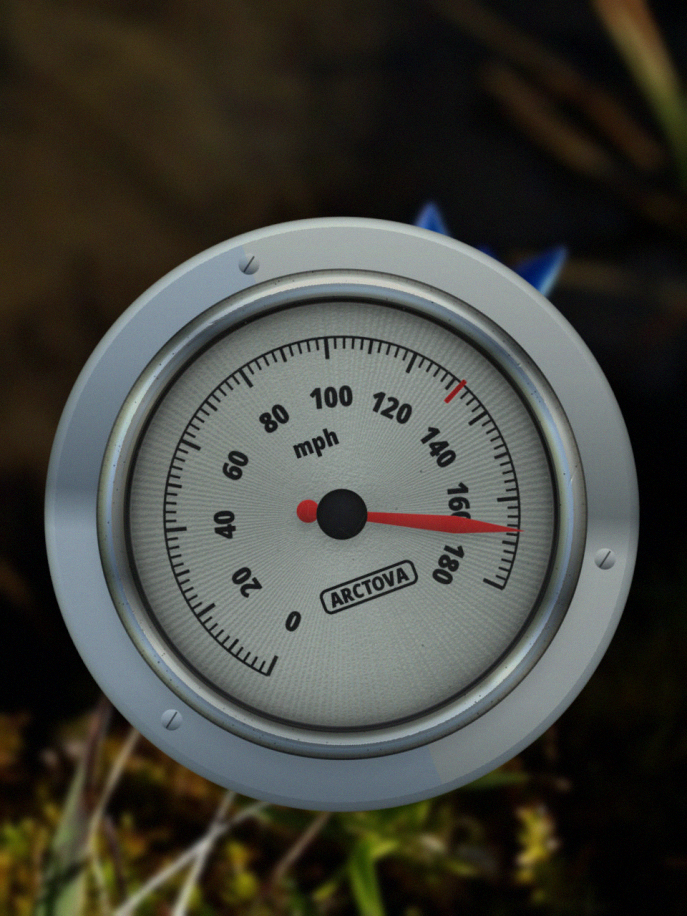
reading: 167
